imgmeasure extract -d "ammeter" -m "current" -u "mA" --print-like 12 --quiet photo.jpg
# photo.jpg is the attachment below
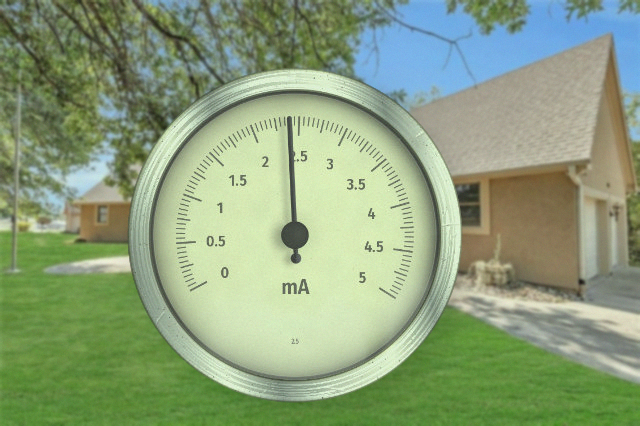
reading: 2.4
